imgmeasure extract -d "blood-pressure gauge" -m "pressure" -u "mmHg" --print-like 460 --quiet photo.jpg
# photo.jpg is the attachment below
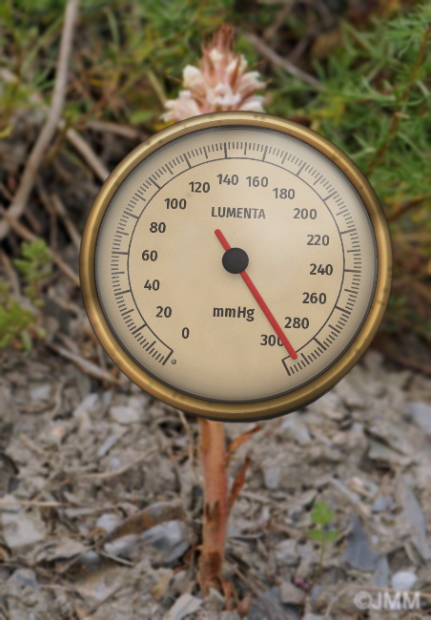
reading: 294
